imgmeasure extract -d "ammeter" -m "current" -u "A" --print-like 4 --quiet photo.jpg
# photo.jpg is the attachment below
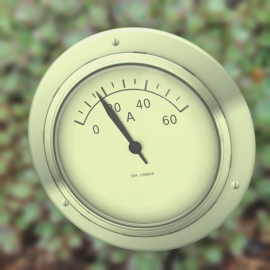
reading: 17.5
